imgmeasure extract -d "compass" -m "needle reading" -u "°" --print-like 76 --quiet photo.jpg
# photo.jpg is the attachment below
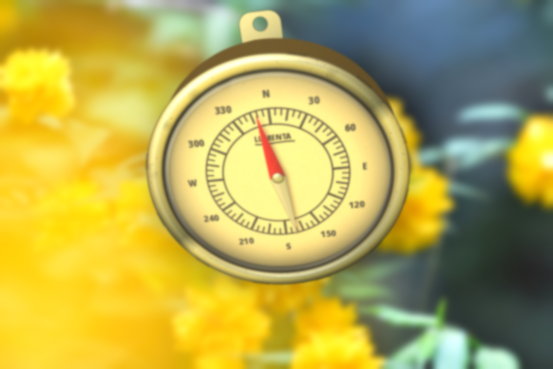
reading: 350
